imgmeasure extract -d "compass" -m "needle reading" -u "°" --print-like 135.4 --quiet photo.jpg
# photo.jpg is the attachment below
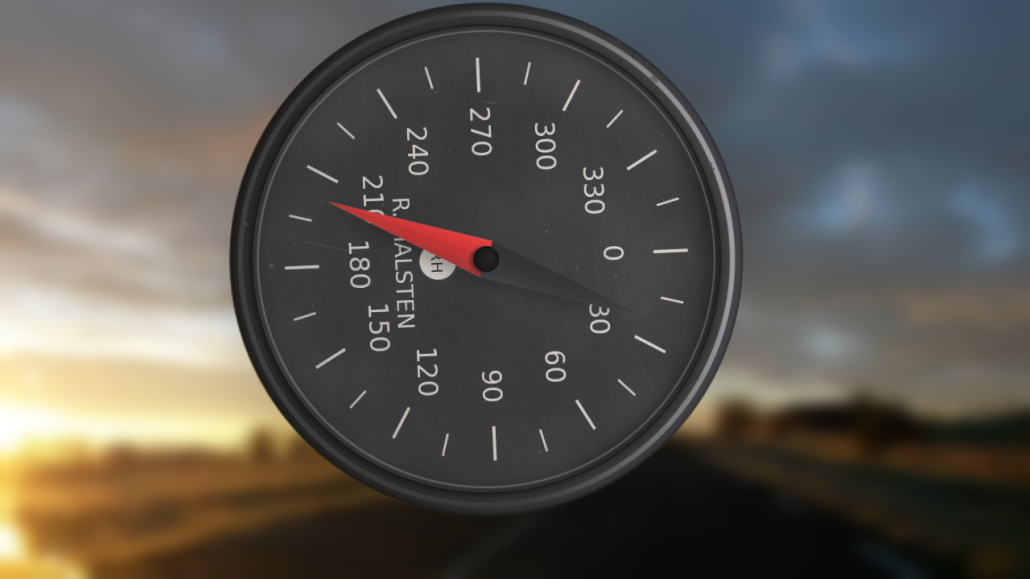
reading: 202.5
